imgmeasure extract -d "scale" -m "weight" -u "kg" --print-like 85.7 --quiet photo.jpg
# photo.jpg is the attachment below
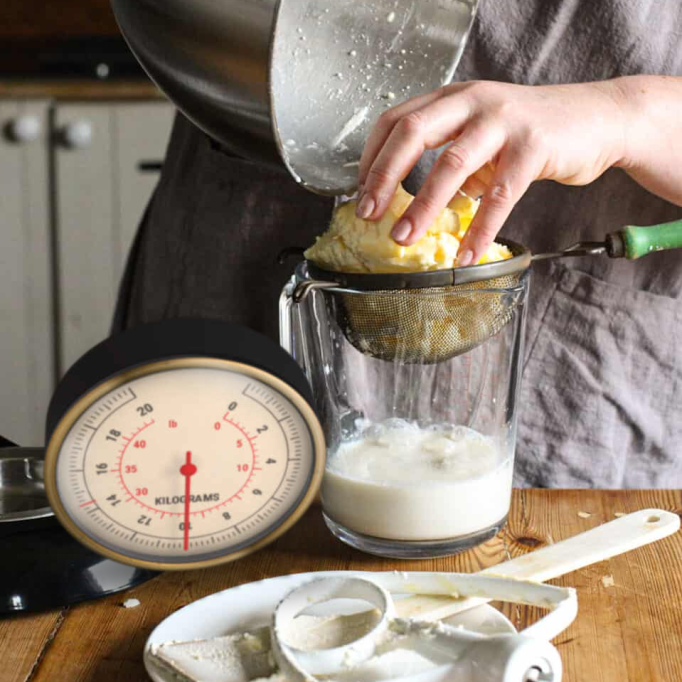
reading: 10
